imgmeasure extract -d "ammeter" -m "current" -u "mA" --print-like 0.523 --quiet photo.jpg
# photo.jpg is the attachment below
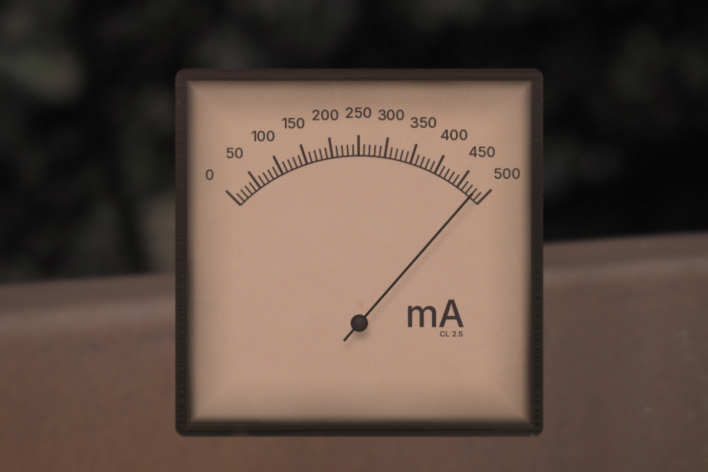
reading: 480
